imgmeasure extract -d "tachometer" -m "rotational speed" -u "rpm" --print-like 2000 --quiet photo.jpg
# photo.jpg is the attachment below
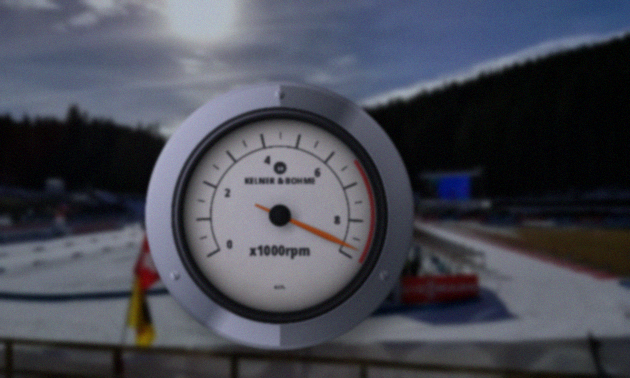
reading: 8750
